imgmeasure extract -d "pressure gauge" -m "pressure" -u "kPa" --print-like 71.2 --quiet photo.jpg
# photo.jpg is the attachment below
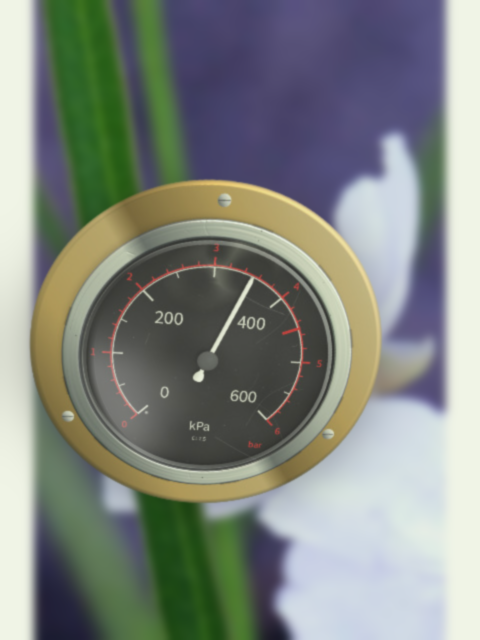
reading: 350
